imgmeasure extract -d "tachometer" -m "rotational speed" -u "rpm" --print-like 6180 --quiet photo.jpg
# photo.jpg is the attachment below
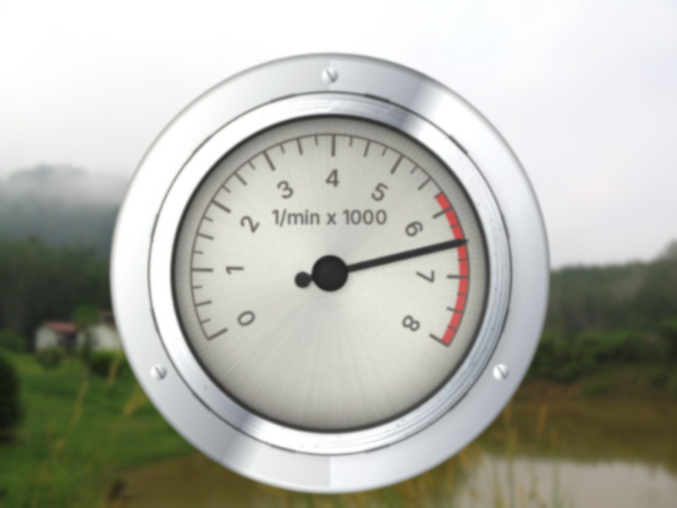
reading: 6500
